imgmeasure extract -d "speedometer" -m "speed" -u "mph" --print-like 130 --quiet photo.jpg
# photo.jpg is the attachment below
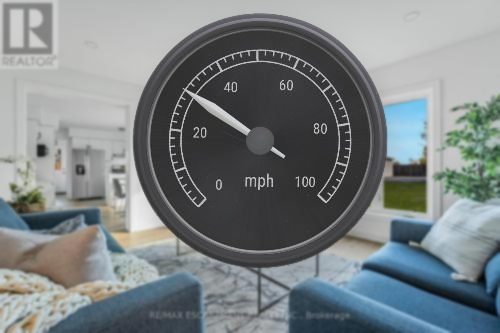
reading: 30
